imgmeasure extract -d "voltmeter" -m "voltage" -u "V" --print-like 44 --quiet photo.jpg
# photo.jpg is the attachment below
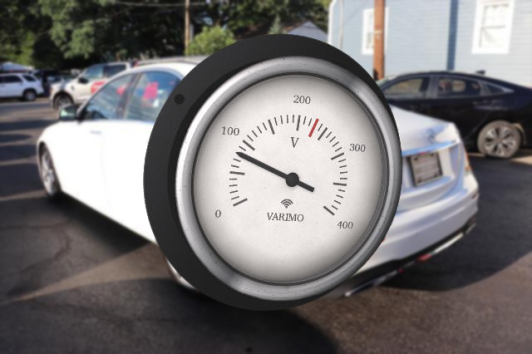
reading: 80
